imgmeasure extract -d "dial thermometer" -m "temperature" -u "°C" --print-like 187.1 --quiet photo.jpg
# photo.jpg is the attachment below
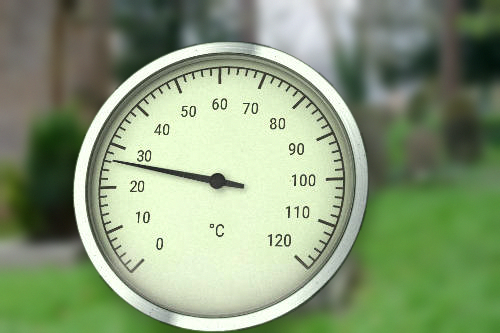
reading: 26
